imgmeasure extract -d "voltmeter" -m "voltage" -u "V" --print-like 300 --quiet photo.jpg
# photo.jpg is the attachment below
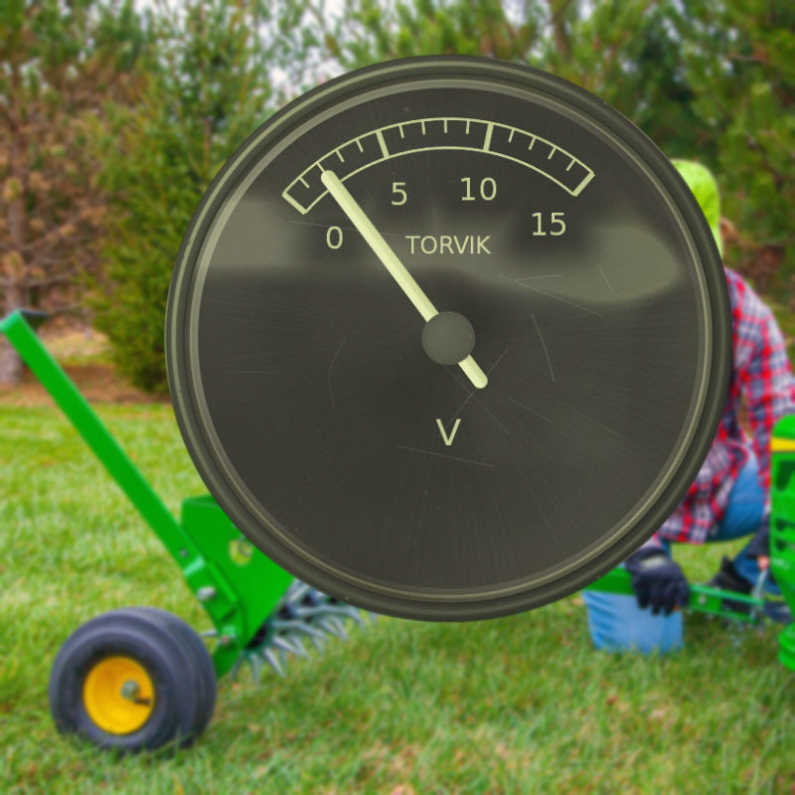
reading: 2
